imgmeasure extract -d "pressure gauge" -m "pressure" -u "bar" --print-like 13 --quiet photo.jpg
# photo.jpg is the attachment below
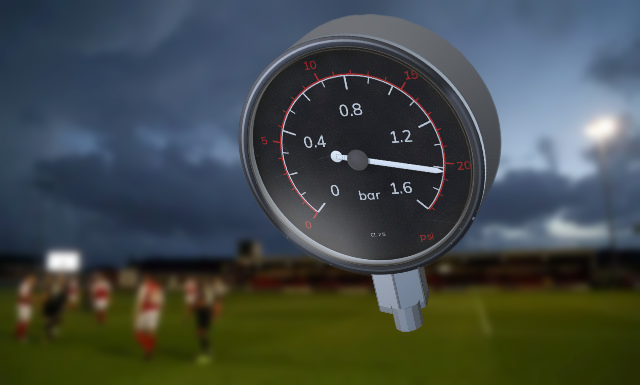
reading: 1.4
